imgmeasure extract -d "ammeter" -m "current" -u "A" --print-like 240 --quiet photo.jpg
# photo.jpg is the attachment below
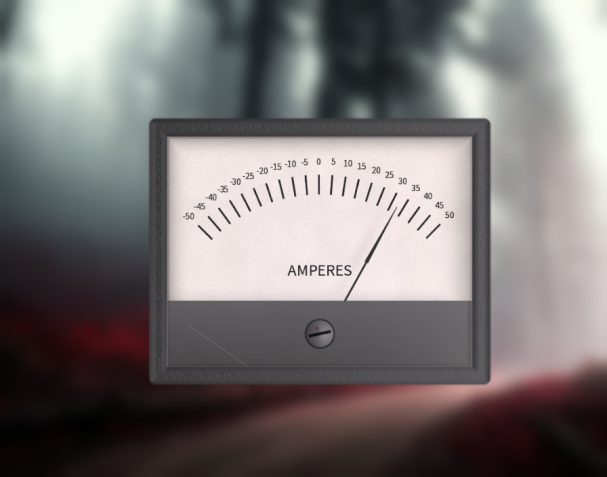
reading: 32.5
